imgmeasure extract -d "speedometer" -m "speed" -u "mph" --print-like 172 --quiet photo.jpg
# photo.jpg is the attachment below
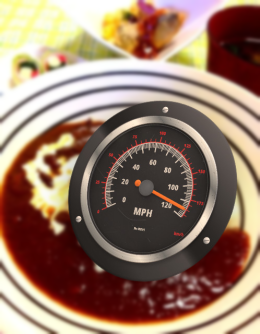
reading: 115
